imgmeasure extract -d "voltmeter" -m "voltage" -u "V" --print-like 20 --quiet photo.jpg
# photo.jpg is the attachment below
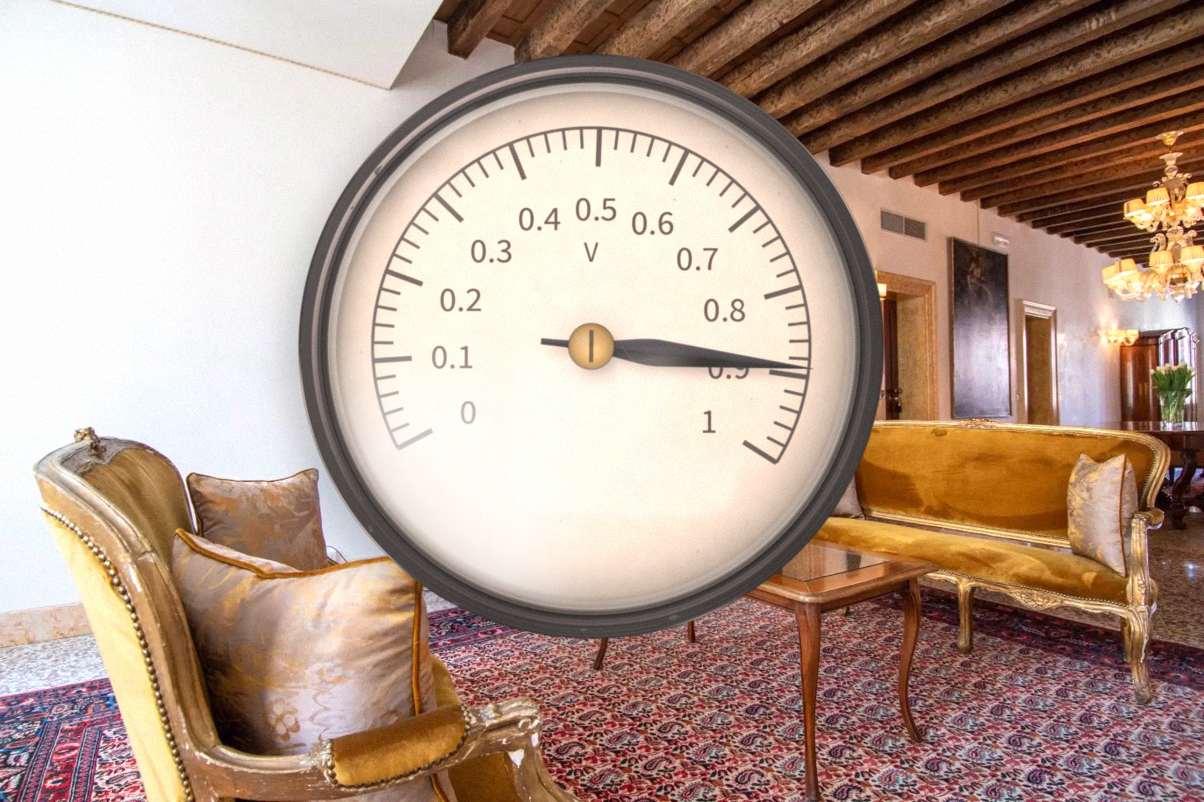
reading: 0.89
